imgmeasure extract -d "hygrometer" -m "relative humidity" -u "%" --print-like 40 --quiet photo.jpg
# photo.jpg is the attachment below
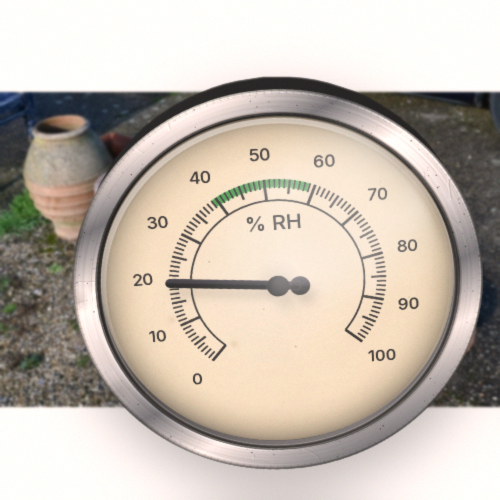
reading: 20
